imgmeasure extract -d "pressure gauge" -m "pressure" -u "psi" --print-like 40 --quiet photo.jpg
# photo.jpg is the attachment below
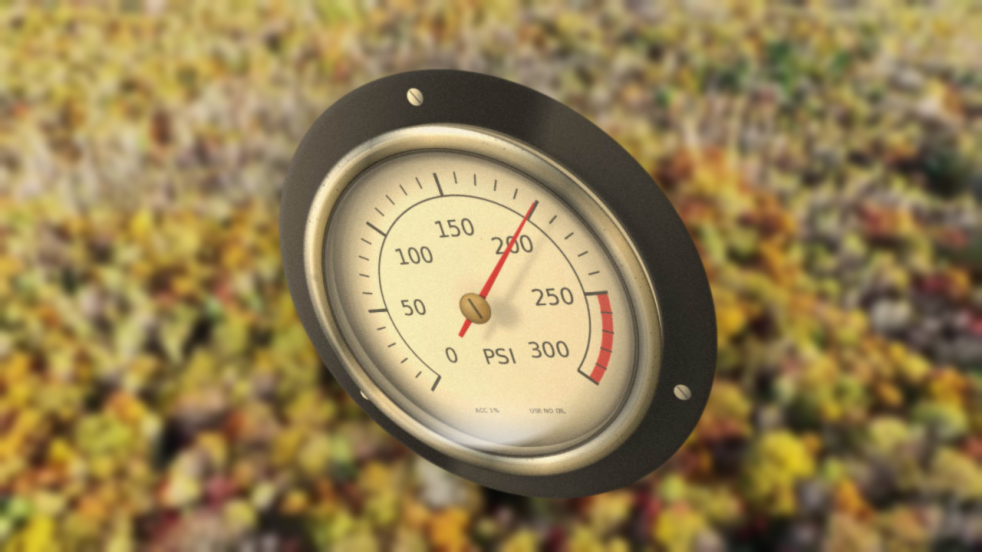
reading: 200
